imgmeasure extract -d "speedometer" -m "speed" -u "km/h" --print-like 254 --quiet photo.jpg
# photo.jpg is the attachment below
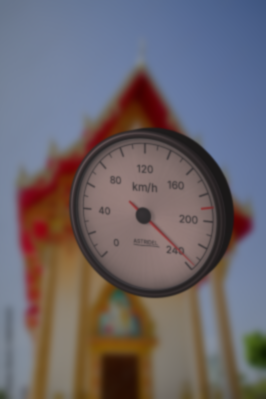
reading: 235
